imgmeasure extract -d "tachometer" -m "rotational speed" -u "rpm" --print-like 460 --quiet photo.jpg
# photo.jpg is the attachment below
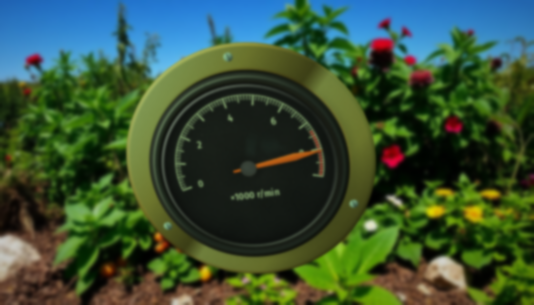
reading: 8000
